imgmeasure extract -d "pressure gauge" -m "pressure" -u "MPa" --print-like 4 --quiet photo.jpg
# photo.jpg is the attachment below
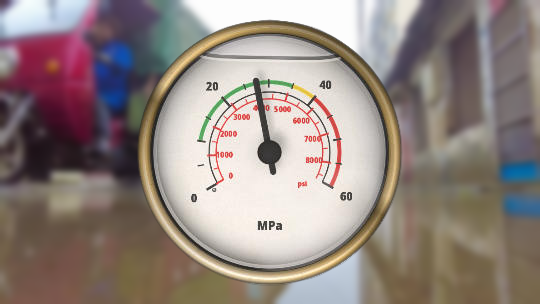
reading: 27.5
